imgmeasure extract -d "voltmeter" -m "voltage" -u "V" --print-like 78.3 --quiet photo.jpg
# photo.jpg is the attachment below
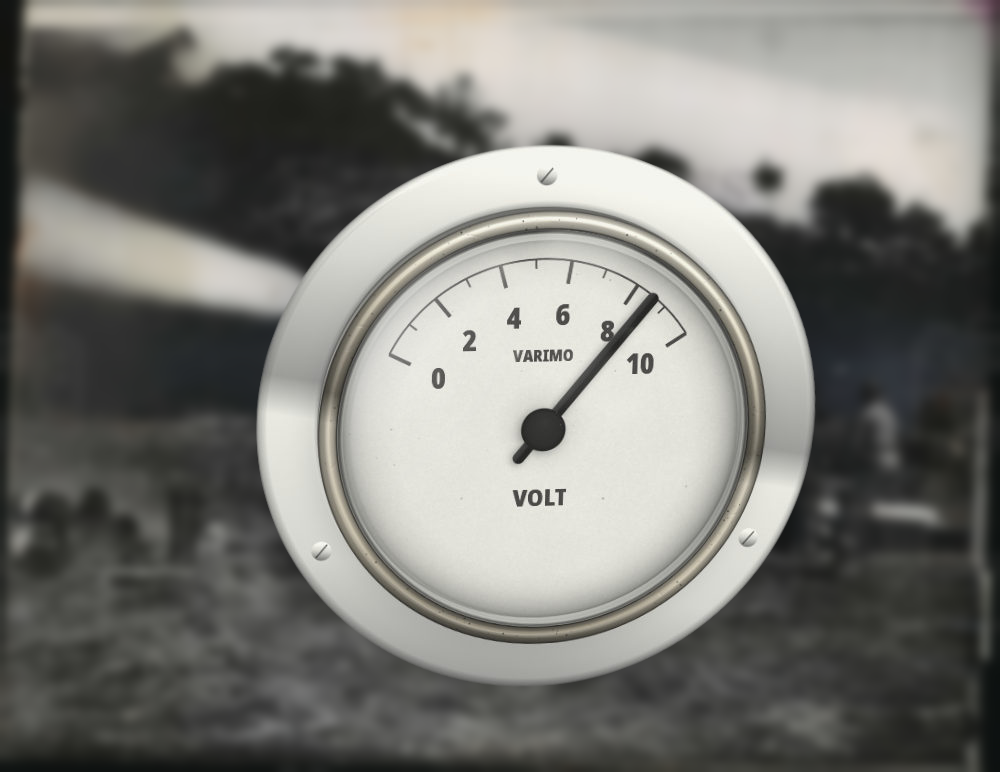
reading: 8.5
